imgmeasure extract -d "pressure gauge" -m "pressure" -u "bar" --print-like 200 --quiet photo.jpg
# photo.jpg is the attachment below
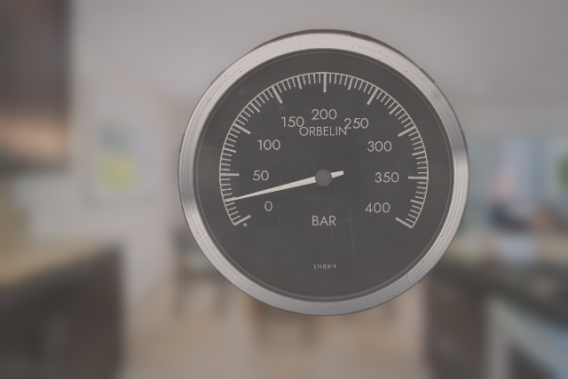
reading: 25
